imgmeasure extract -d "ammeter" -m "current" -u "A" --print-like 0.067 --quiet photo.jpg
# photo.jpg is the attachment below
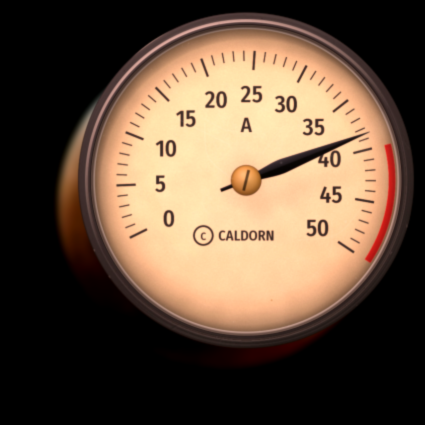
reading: 38.5
